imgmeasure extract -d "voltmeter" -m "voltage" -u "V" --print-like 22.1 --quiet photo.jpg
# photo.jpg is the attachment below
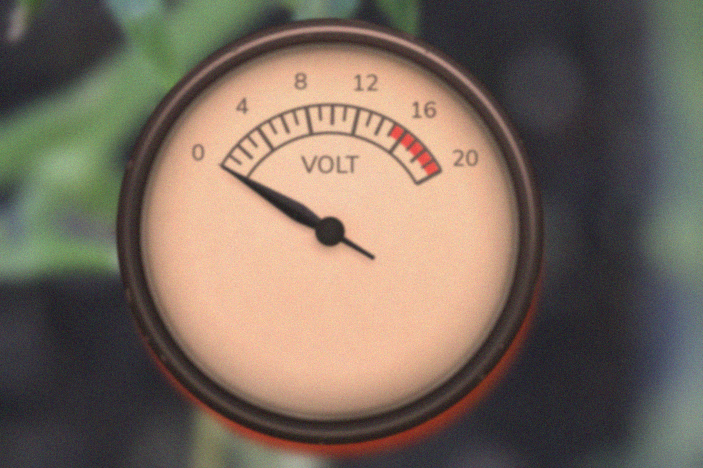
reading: 0
